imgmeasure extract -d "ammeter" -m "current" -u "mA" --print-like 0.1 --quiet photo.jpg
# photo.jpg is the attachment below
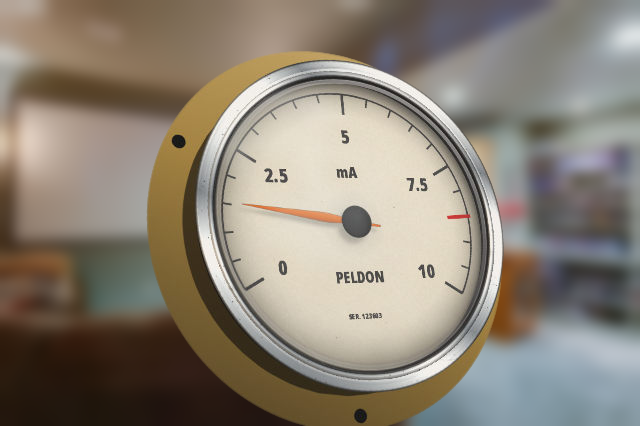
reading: 1.5
